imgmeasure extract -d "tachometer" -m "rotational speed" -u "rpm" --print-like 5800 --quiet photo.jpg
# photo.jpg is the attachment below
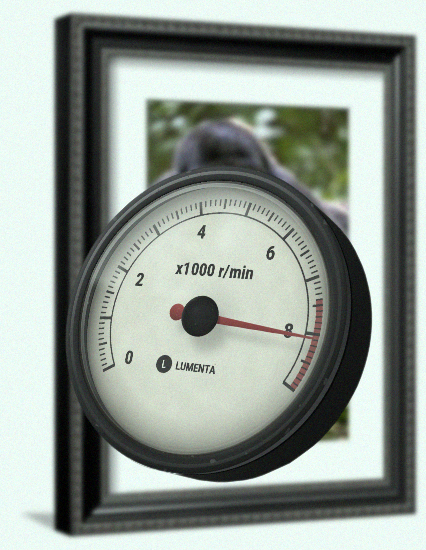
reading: 8100
